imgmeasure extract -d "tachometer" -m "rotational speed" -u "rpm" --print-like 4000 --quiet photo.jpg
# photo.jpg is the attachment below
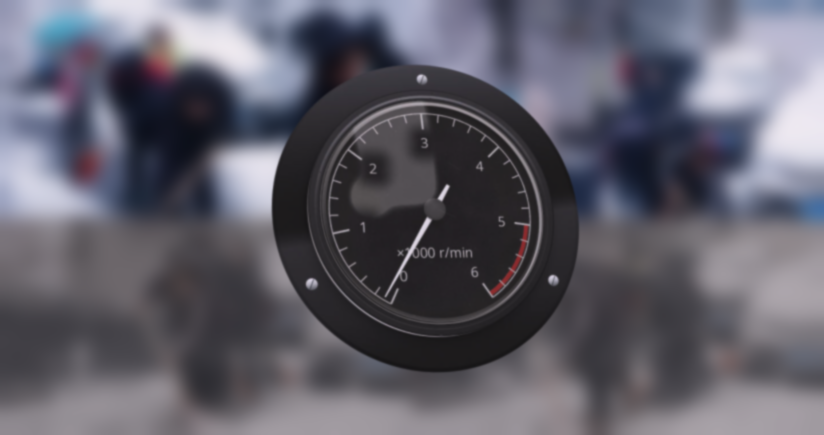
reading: 100
